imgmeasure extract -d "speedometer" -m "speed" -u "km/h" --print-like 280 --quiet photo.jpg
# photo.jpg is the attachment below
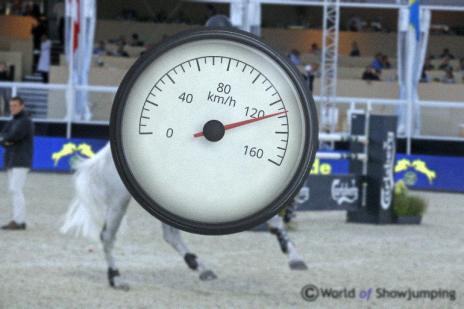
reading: 127.5
